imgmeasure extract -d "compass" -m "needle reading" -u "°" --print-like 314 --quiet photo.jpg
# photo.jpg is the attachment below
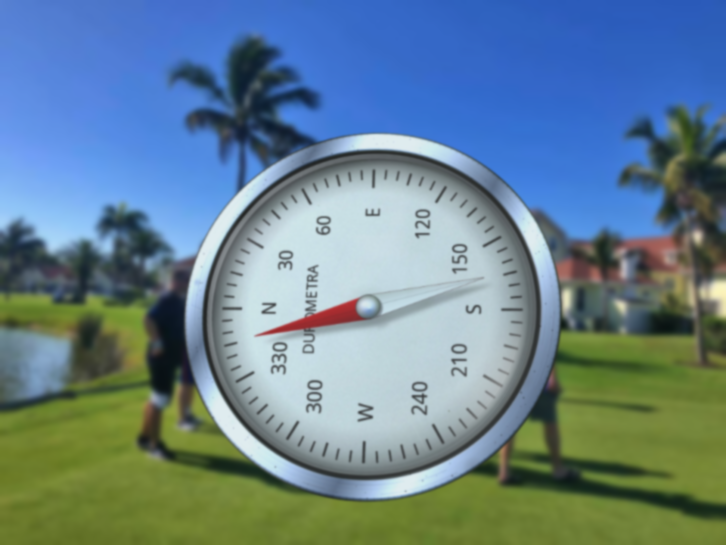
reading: 345
